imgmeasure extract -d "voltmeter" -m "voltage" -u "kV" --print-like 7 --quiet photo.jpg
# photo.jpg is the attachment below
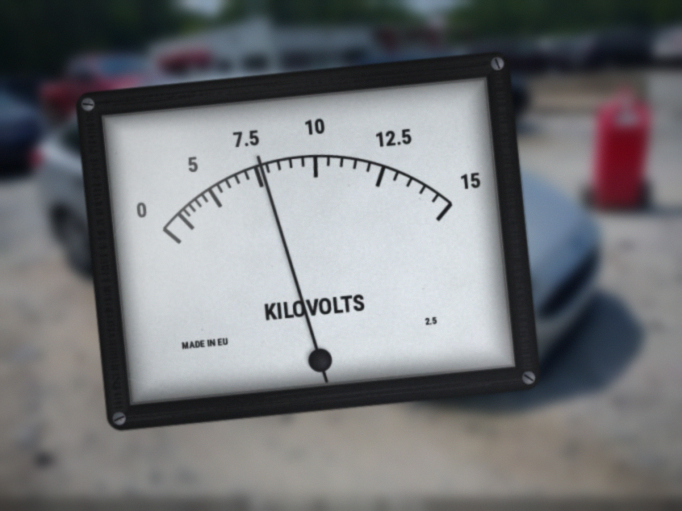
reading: 7.75
